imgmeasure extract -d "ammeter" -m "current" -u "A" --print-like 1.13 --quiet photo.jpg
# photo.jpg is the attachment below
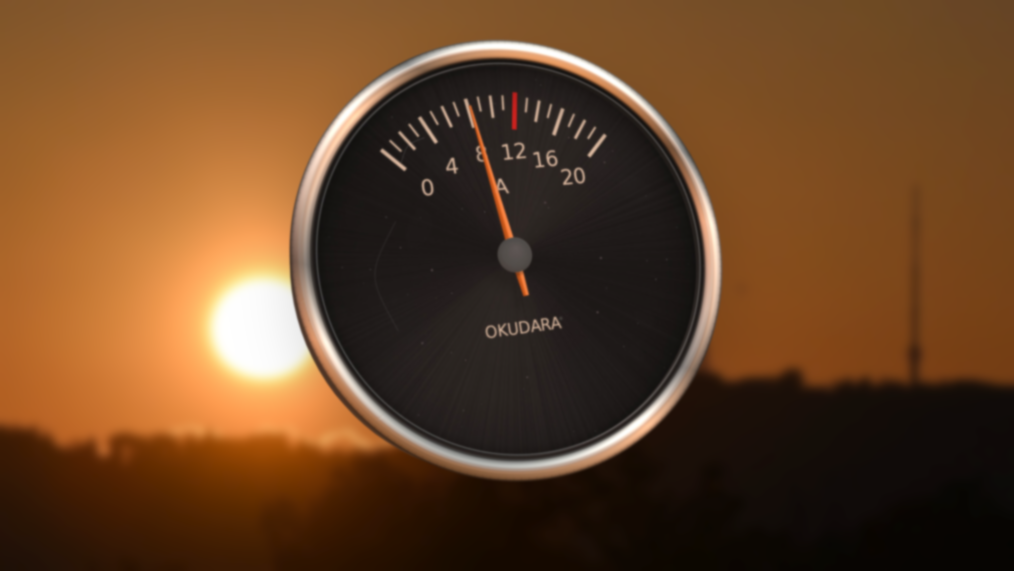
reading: 8
